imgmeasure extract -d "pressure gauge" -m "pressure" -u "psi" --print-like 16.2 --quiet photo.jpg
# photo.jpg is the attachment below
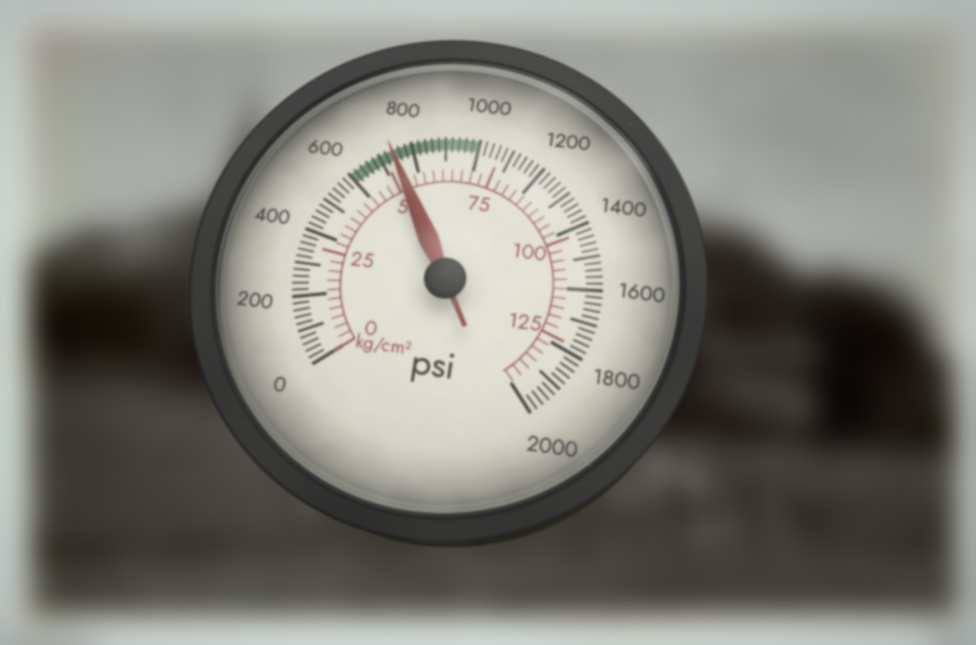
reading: 740
